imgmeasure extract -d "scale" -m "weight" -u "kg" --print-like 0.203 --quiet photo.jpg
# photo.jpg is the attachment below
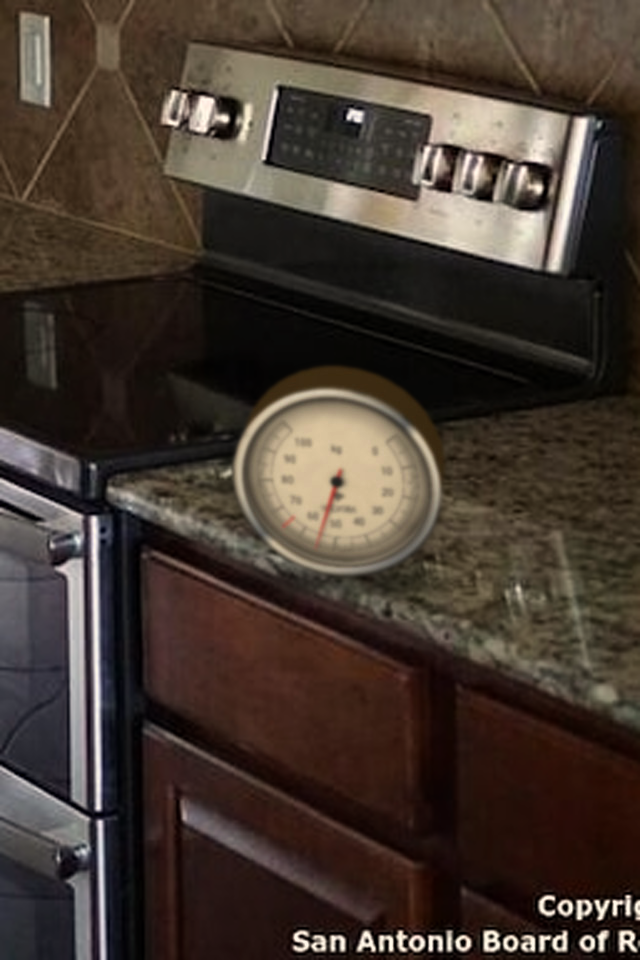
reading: 55
